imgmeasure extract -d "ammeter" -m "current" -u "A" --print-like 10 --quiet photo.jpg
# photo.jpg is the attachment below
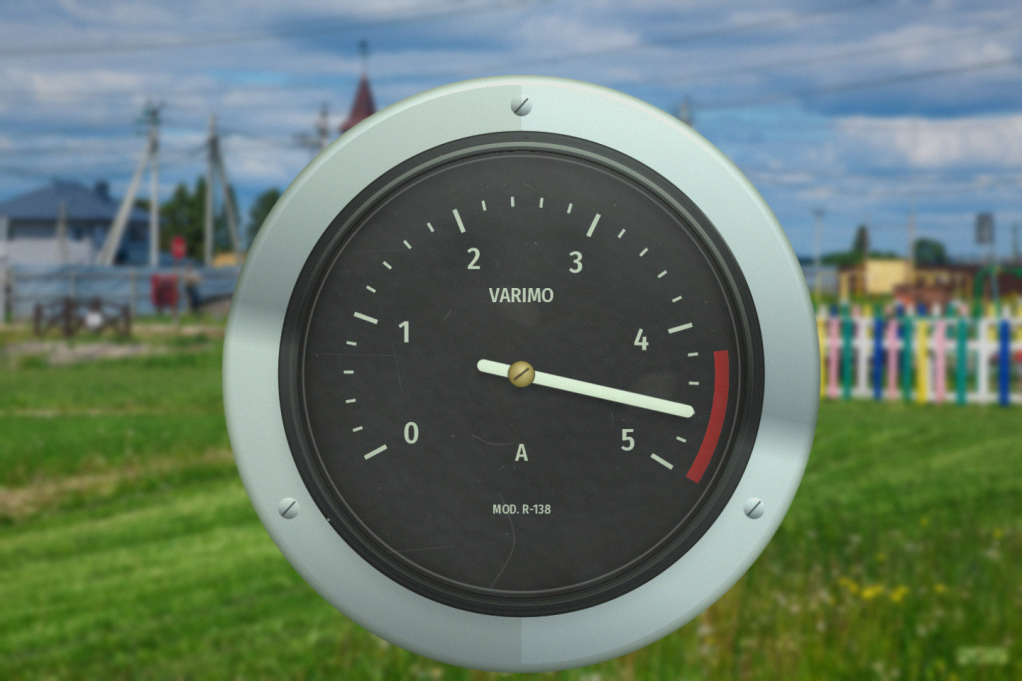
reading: 4.6
